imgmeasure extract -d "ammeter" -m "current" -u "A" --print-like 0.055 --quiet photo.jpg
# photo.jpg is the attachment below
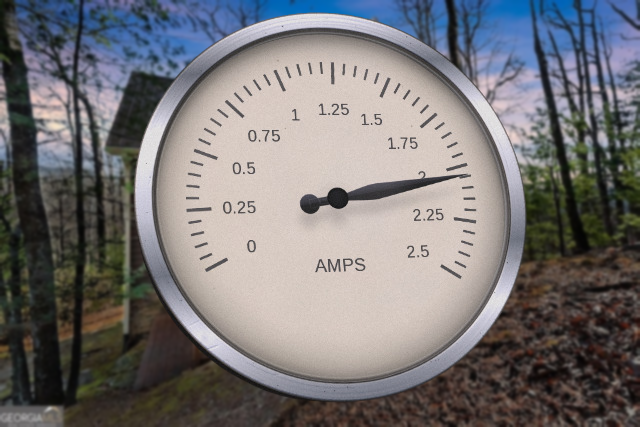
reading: 2.05
